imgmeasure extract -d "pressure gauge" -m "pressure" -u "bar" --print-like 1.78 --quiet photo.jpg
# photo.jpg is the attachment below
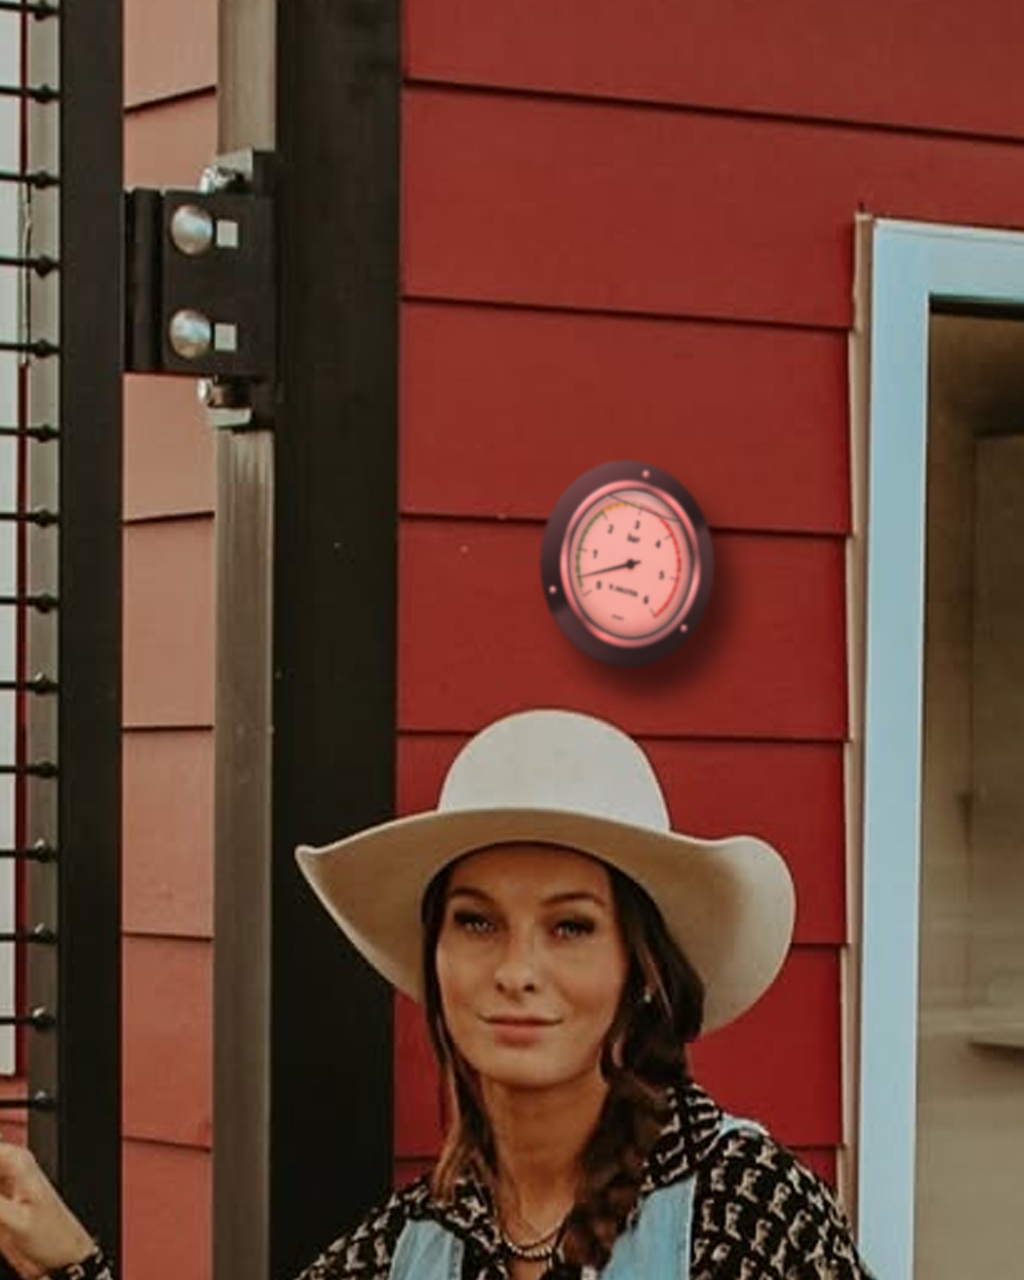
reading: 0.4
